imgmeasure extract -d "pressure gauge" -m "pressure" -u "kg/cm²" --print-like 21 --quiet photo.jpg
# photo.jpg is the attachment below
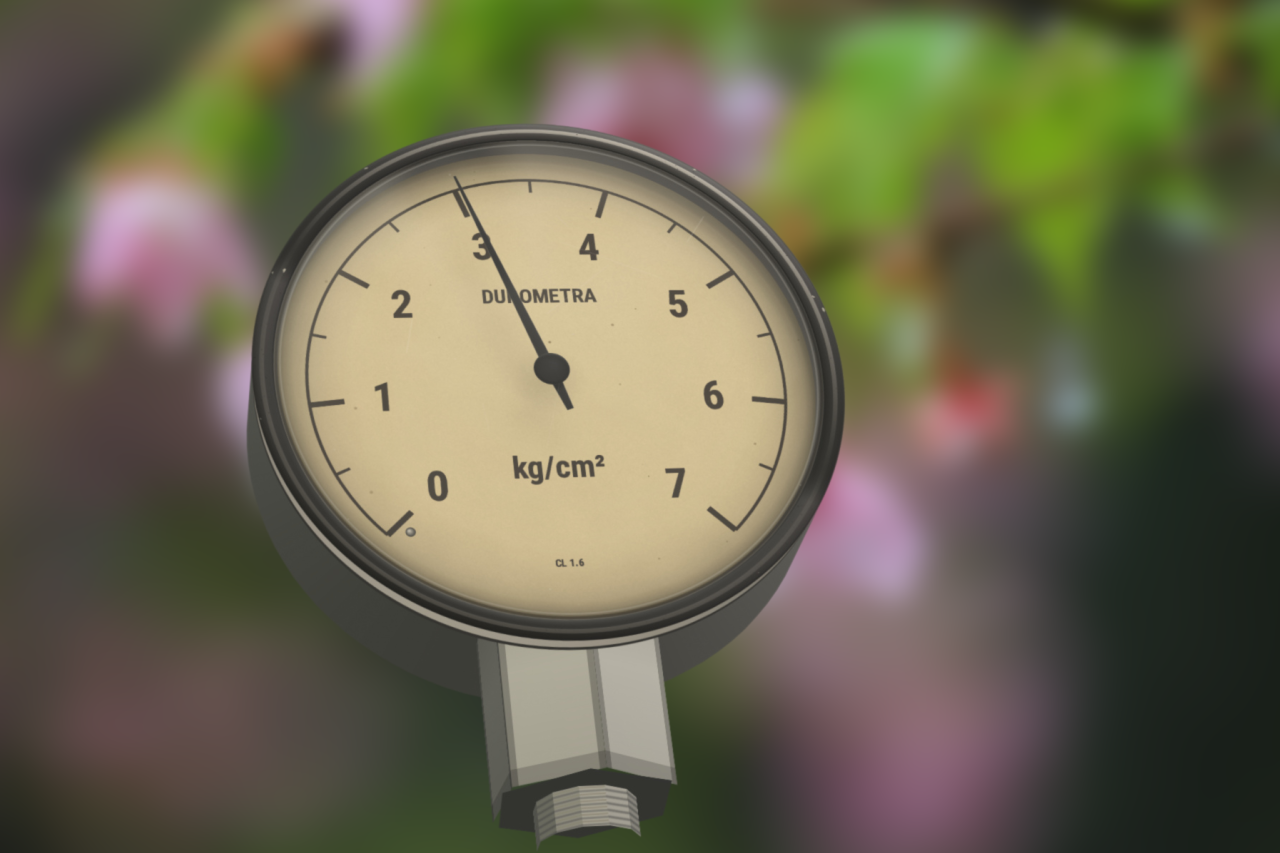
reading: 3
